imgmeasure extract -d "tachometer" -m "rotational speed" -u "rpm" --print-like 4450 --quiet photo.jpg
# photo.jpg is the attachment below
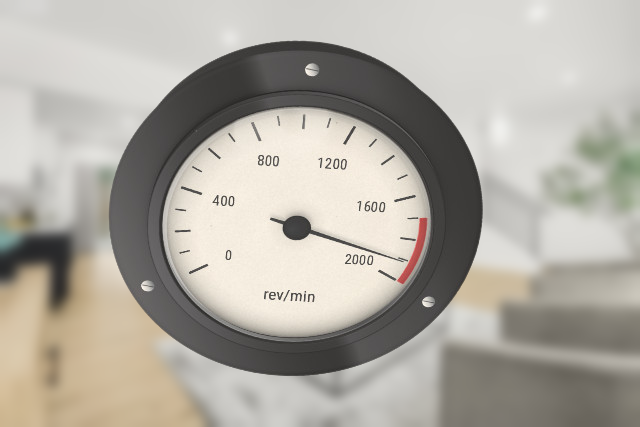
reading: 1900
